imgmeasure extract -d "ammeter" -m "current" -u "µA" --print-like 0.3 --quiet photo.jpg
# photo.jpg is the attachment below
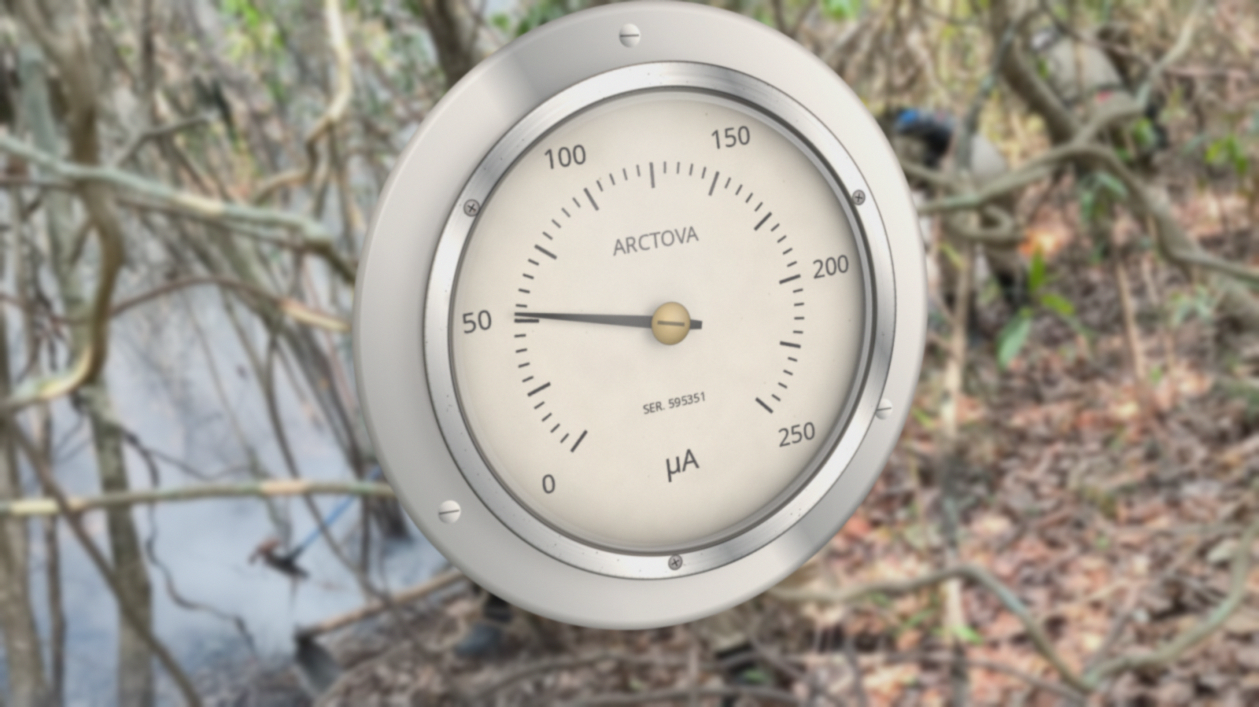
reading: 52.5
